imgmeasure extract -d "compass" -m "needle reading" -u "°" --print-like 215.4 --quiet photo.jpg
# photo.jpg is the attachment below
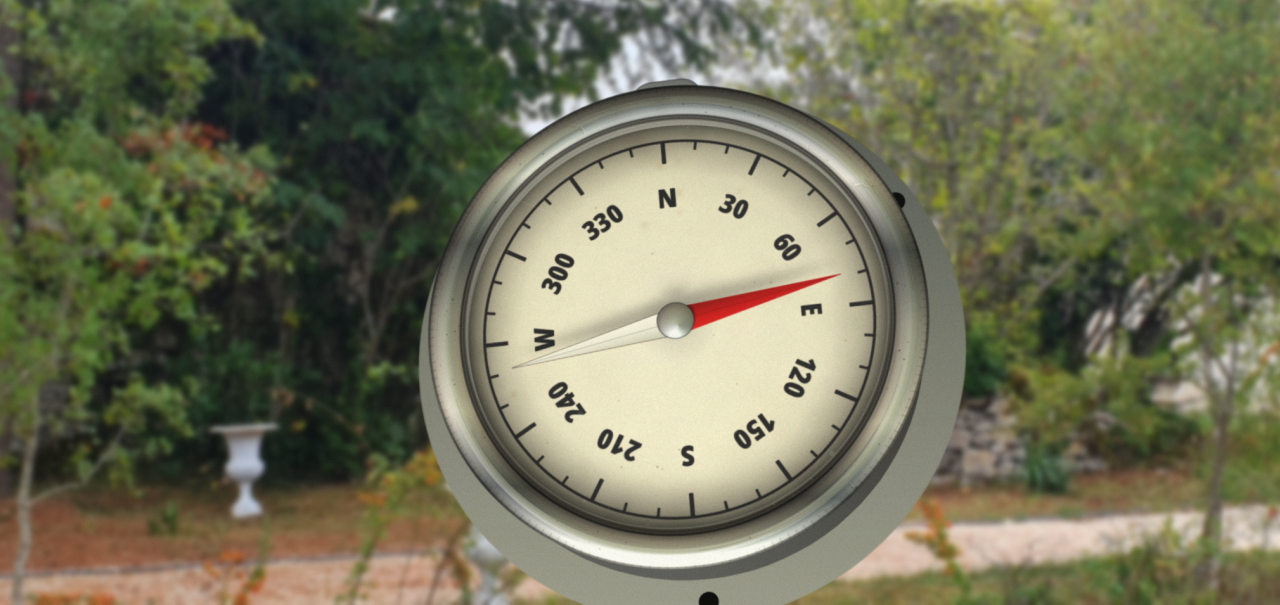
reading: 80
